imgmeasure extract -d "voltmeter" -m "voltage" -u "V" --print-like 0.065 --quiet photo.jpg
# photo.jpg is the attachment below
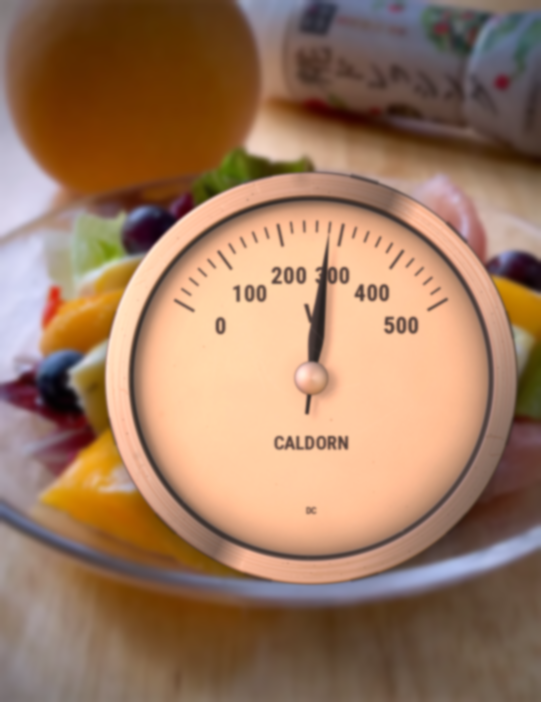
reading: 280
